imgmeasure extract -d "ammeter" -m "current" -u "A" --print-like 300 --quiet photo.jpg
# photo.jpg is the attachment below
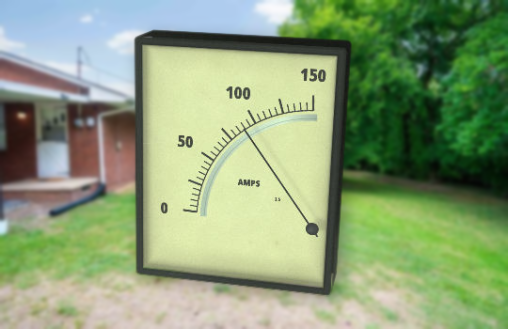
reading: 90
